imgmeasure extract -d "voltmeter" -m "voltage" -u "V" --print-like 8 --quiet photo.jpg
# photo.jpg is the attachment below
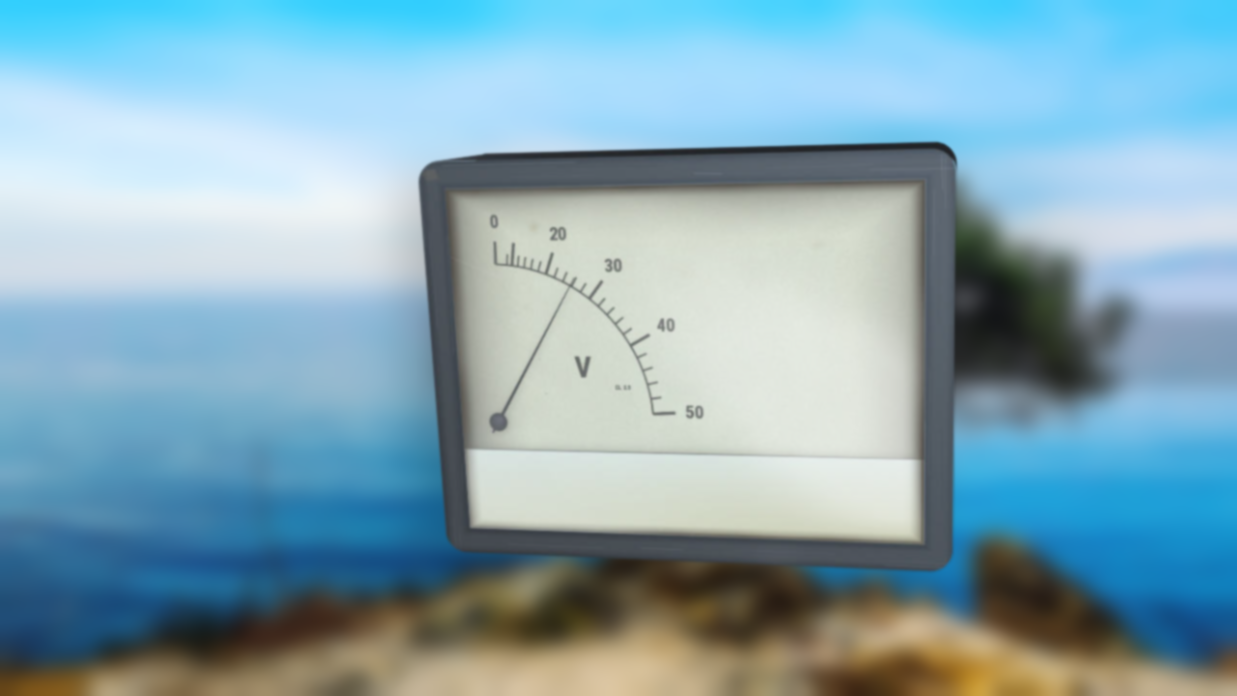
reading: 26
